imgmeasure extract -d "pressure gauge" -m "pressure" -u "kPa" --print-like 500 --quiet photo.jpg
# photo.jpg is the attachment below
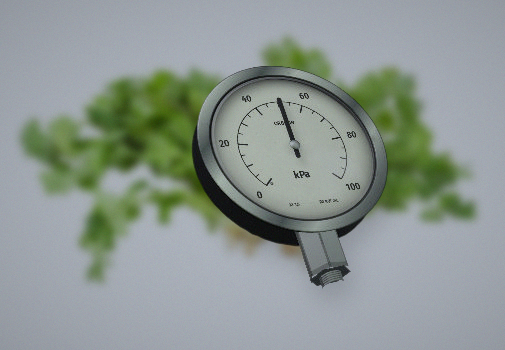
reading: 50
